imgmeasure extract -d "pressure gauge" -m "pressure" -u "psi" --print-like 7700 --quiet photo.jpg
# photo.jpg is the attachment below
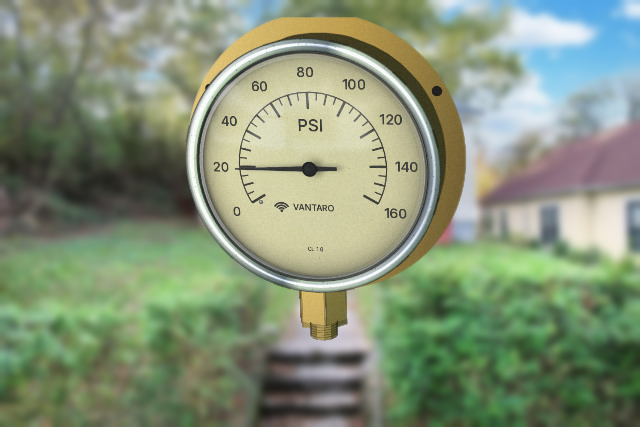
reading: 20
